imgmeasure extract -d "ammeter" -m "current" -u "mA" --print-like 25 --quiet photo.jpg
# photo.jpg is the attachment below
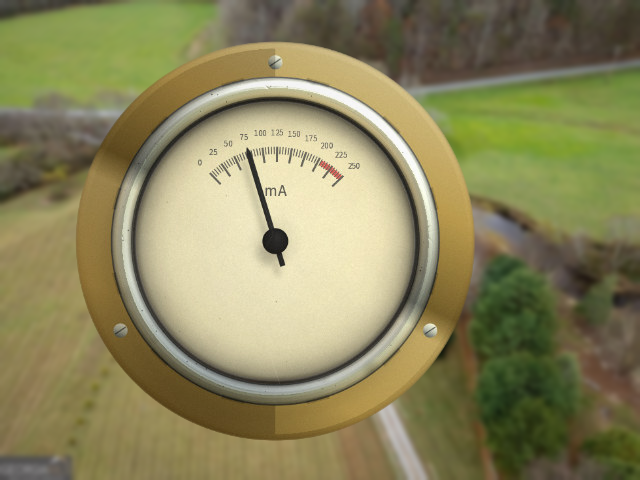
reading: 75
